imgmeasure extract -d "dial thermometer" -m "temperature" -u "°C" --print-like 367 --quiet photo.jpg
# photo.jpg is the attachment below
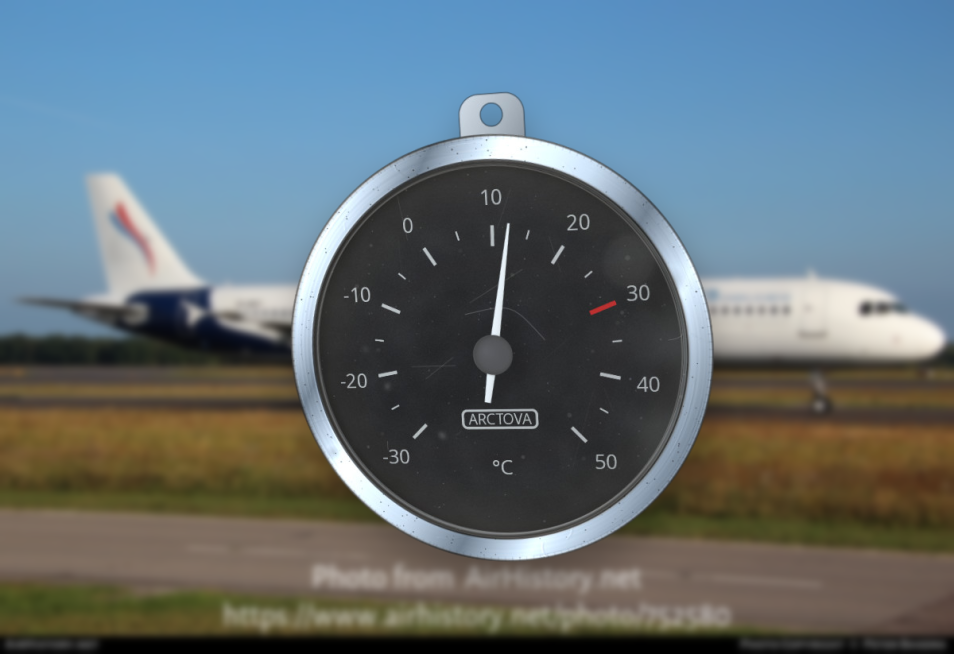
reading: 12.5
